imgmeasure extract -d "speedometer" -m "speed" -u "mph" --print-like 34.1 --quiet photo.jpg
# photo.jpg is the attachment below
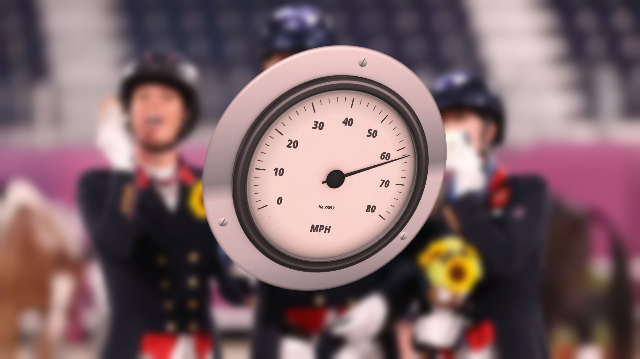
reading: 62
